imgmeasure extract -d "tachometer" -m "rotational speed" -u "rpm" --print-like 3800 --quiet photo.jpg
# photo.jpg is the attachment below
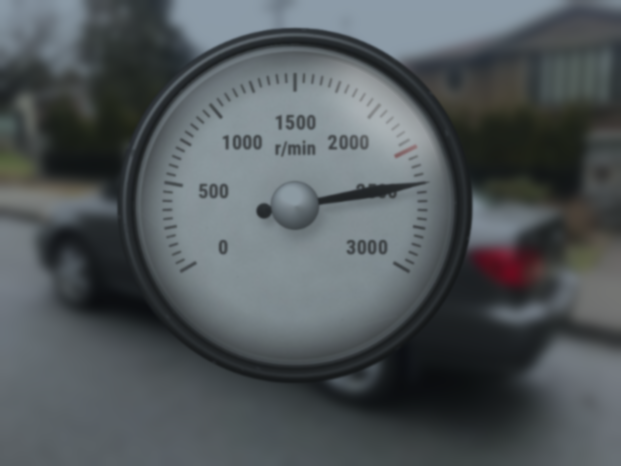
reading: 2500
